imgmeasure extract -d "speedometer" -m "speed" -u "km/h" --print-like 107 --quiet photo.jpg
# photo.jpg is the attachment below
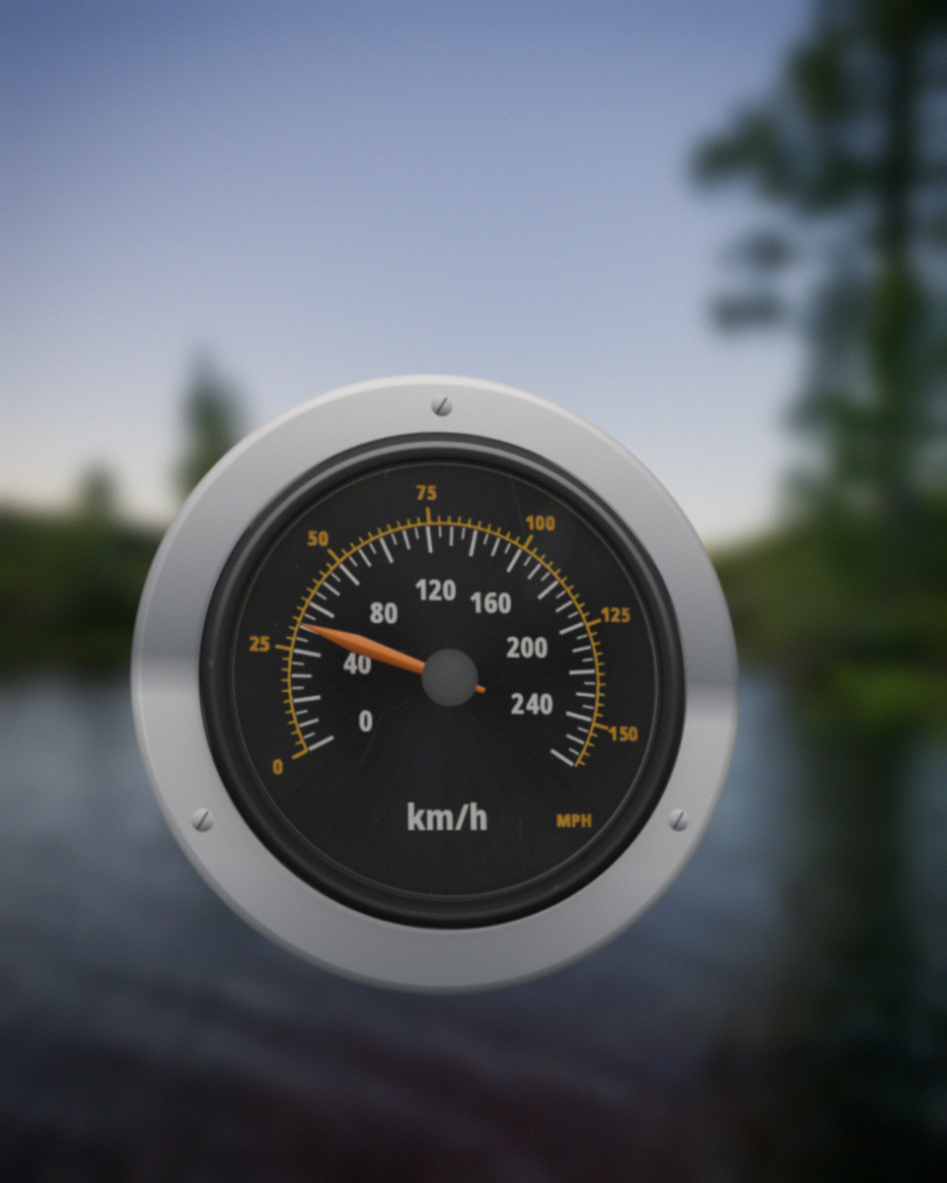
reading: 50
